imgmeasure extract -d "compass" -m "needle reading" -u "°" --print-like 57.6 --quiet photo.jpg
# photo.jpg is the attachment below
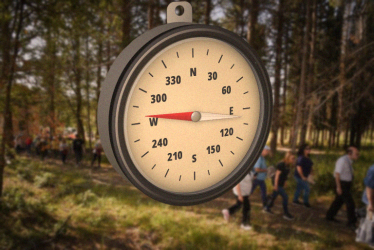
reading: 277.5
